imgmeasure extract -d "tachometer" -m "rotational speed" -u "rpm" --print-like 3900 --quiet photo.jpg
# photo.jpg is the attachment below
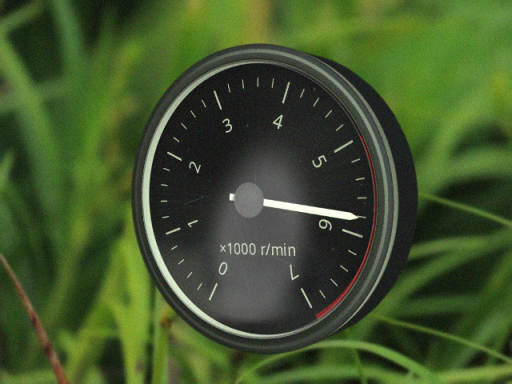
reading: 5800
